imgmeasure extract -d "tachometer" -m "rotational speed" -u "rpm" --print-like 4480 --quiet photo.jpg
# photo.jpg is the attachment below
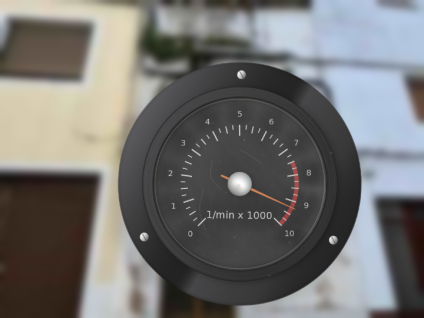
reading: 9250
